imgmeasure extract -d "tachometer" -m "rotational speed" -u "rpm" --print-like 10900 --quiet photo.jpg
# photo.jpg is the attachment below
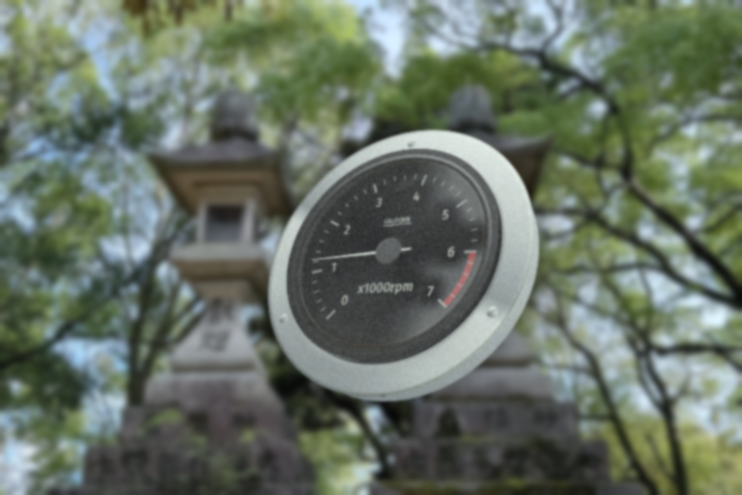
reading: 1200
